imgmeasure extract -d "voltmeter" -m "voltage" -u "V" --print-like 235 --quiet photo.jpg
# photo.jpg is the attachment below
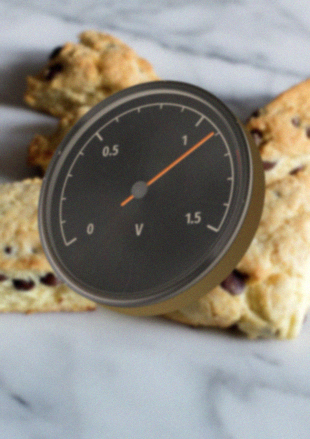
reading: 1.1
